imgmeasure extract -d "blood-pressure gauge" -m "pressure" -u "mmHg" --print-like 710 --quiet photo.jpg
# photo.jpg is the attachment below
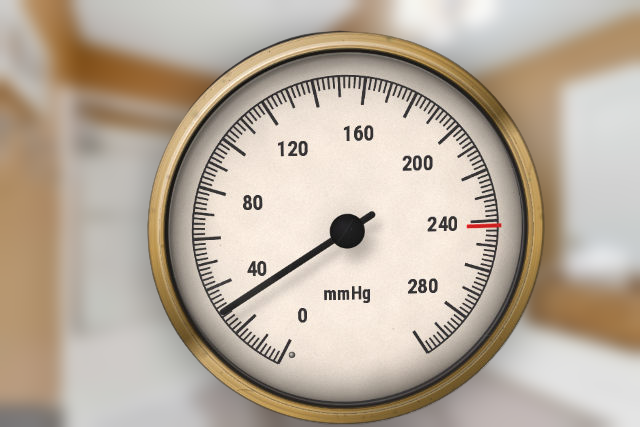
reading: 30
